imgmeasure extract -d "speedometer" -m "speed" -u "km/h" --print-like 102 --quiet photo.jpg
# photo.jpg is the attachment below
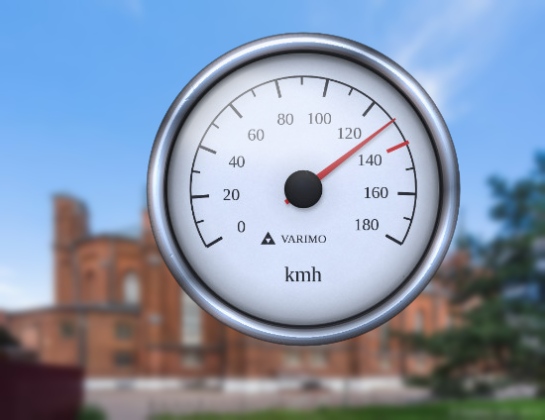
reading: 130
